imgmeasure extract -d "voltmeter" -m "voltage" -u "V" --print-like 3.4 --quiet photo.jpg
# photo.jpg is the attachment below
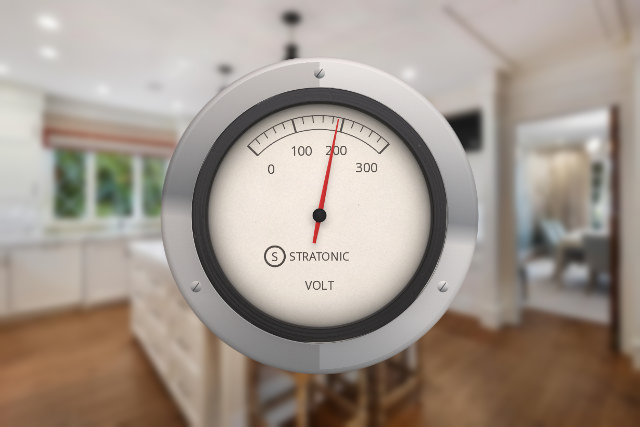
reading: 190
